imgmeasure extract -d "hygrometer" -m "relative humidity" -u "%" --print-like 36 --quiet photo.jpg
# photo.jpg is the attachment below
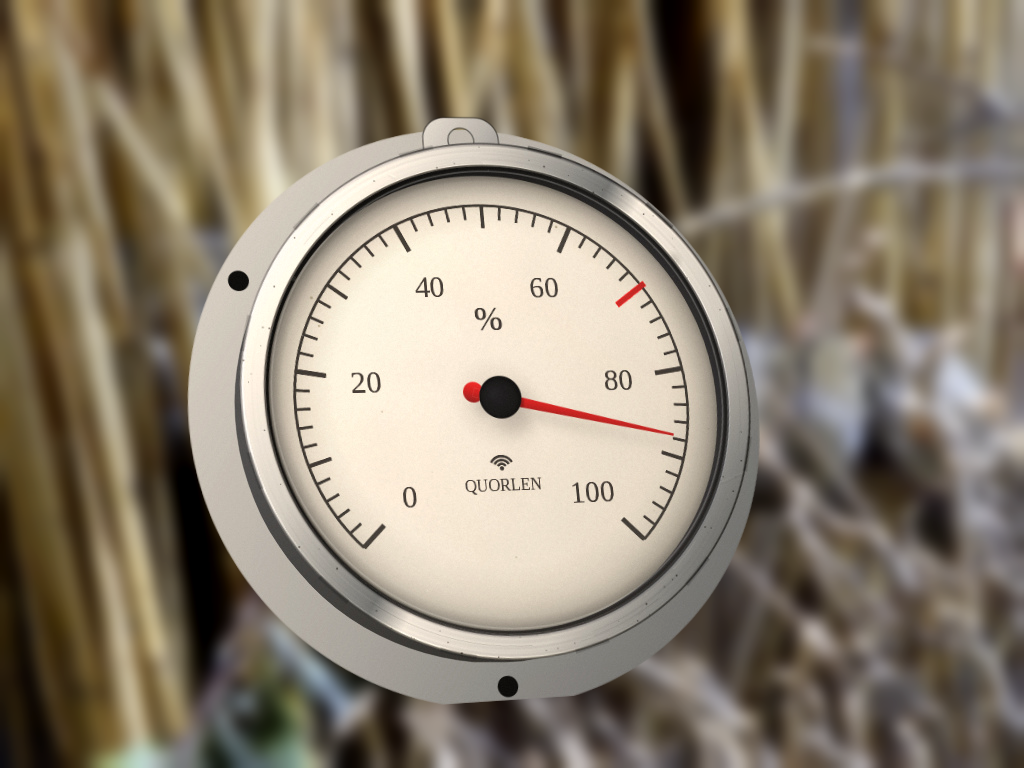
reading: 88
